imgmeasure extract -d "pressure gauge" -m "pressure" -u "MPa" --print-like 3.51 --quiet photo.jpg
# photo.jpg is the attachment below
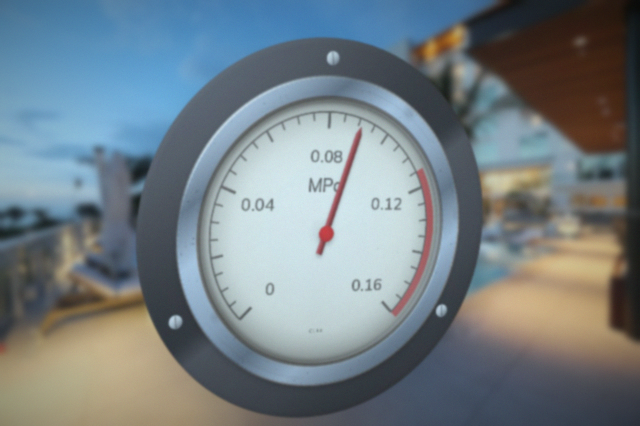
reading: 0.09
